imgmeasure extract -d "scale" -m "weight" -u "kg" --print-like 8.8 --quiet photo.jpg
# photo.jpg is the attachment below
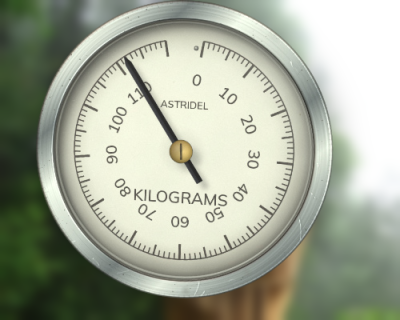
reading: 112
